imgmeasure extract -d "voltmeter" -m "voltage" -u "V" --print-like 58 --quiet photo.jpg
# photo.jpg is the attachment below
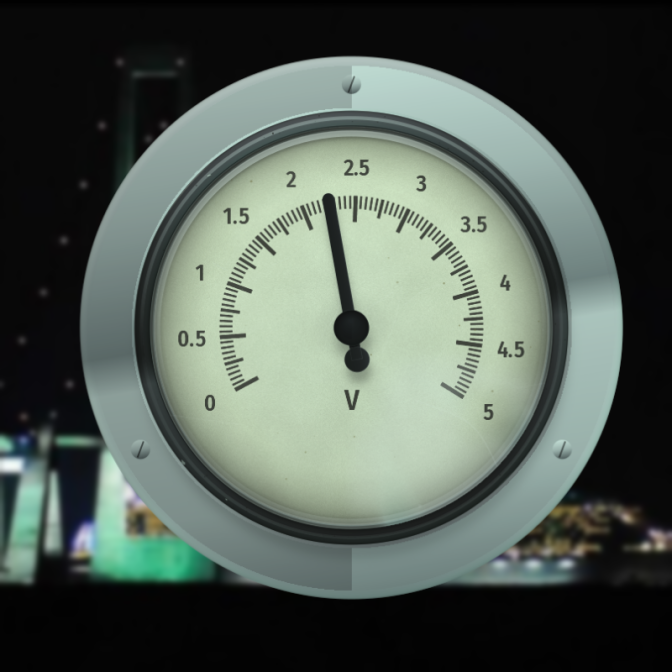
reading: 2.25
